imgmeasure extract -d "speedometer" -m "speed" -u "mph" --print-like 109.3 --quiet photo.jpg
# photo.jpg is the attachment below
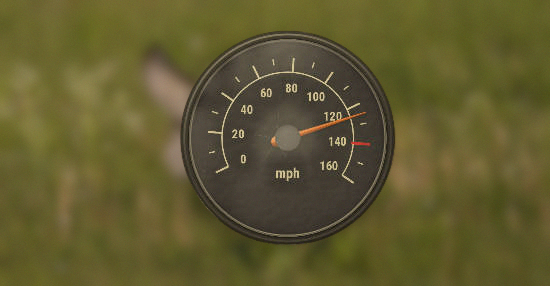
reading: 125
